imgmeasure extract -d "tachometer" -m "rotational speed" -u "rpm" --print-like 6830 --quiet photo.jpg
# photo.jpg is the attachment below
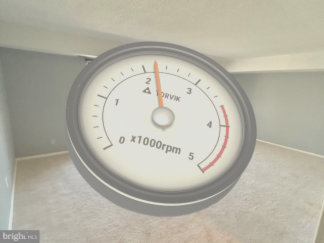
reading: 2200
